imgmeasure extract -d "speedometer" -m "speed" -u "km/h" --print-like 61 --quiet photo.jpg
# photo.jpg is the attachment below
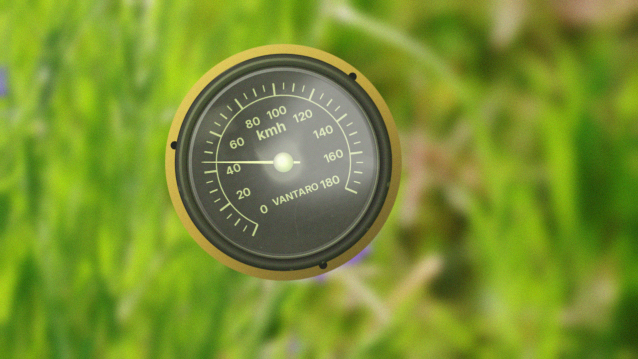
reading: 45
